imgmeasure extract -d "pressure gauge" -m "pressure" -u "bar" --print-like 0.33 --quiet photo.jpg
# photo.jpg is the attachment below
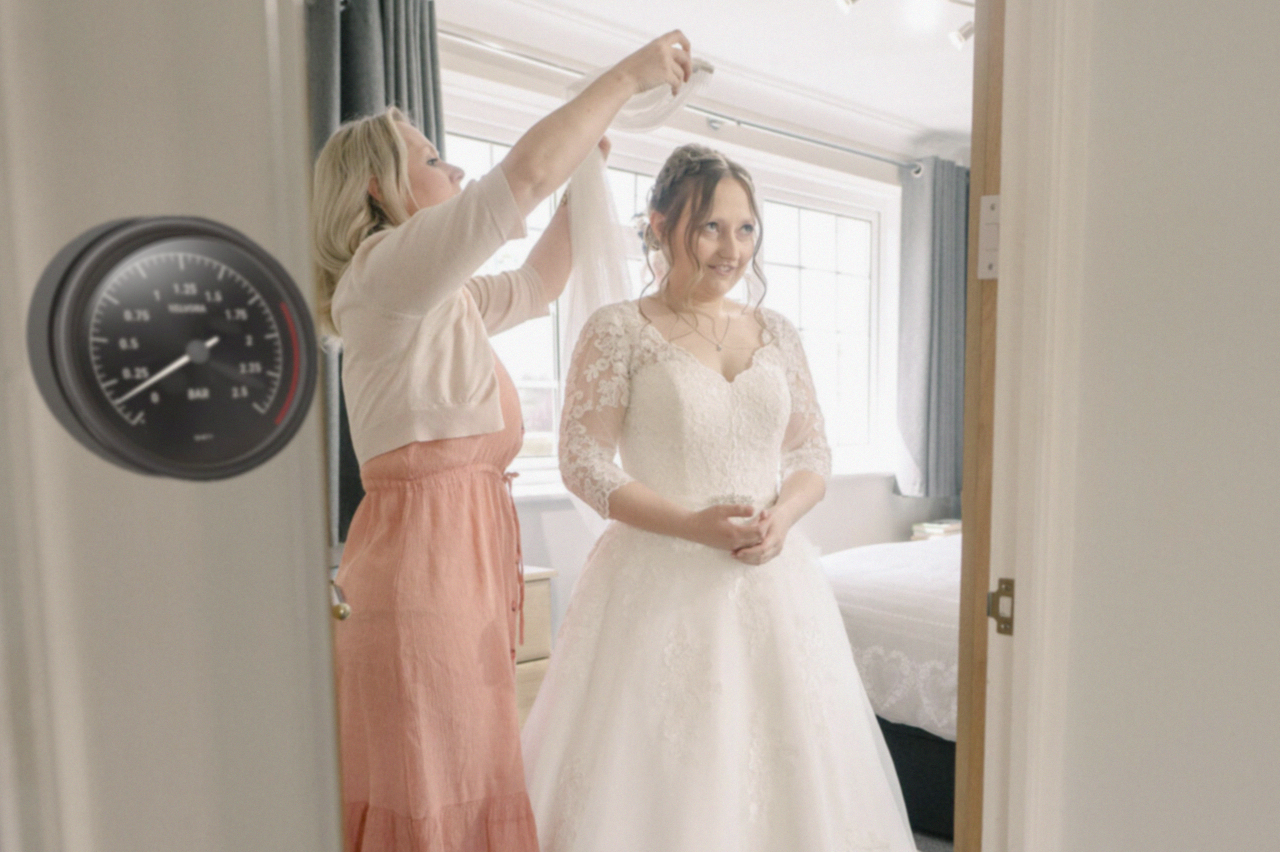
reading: 0.15
